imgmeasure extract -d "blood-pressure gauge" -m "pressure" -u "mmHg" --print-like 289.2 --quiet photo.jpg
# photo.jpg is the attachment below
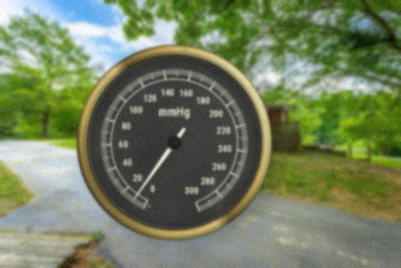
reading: 10
